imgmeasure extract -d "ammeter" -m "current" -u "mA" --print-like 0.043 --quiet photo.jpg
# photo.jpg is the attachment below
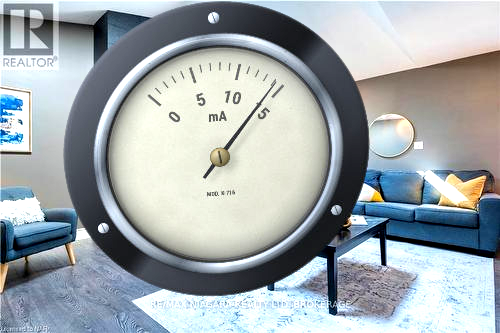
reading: 14
